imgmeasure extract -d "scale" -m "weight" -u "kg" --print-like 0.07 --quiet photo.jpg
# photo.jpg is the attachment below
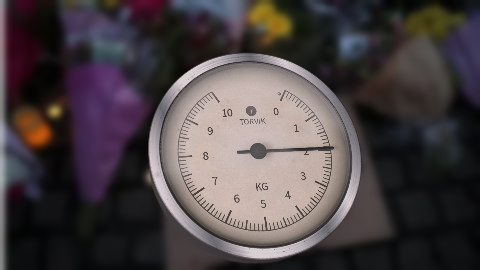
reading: 2
